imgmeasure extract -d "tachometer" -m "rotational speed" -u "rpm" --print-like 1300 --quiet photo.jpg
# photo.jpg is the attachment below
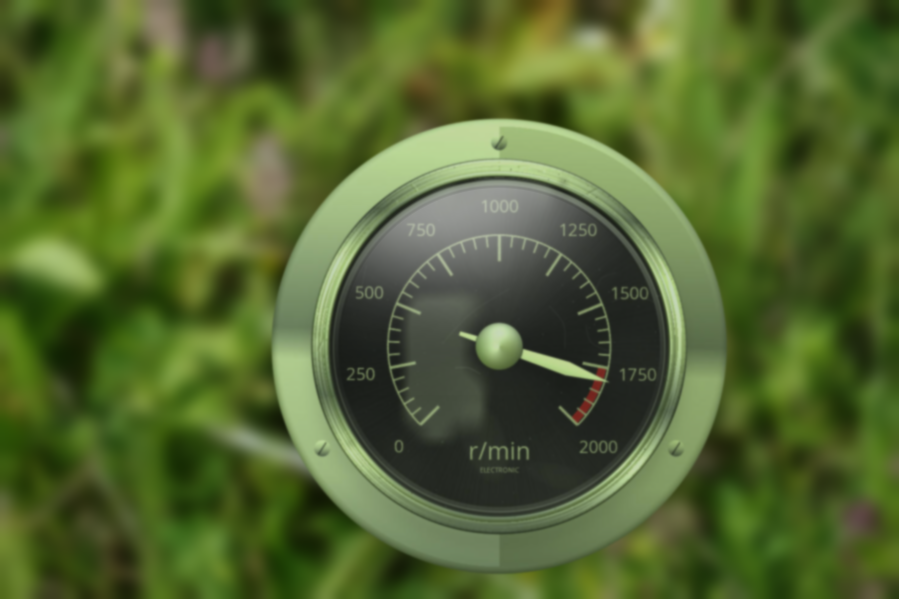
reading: 1800
